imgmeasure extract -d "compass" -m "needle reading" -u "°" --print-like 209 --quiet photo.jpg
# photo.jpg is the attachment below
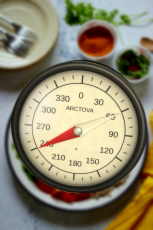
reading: 240
